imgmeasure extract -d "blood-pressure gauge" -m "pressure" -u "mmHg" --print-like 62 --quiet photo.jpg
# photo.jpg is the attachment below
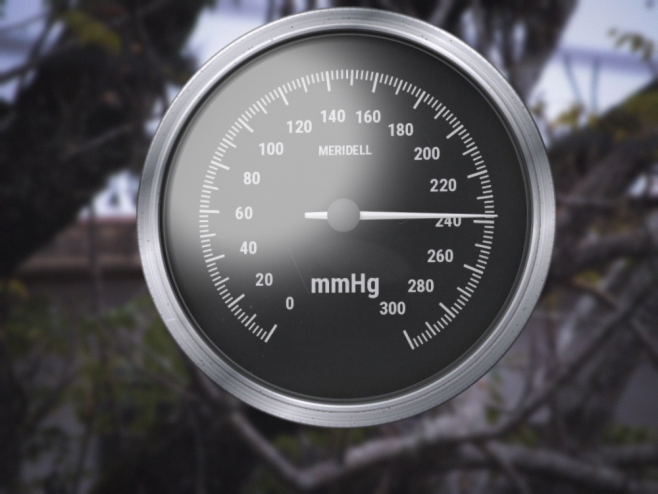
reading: 238
